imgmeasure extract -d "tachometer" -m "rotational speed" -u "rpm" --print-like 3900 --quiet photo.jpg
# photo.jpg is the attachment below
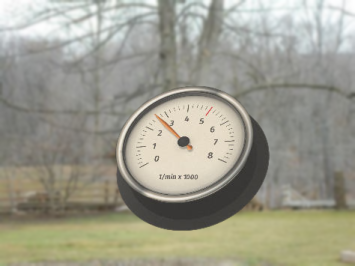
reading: 2600
